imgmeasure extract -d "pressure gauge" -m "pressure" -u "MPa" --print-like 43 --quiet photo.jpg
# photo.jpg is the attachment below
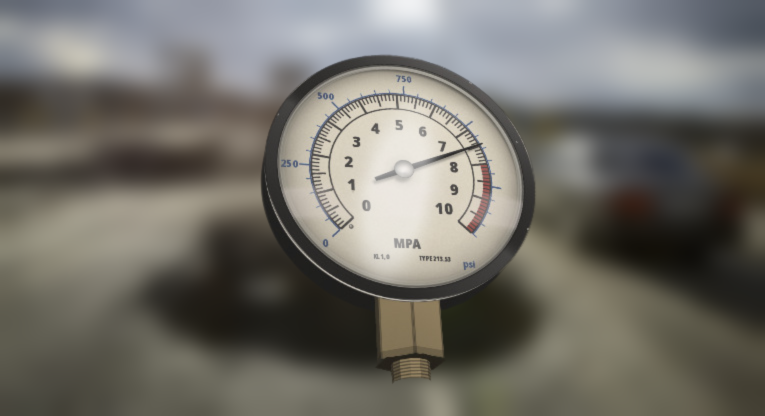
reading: 7.5
